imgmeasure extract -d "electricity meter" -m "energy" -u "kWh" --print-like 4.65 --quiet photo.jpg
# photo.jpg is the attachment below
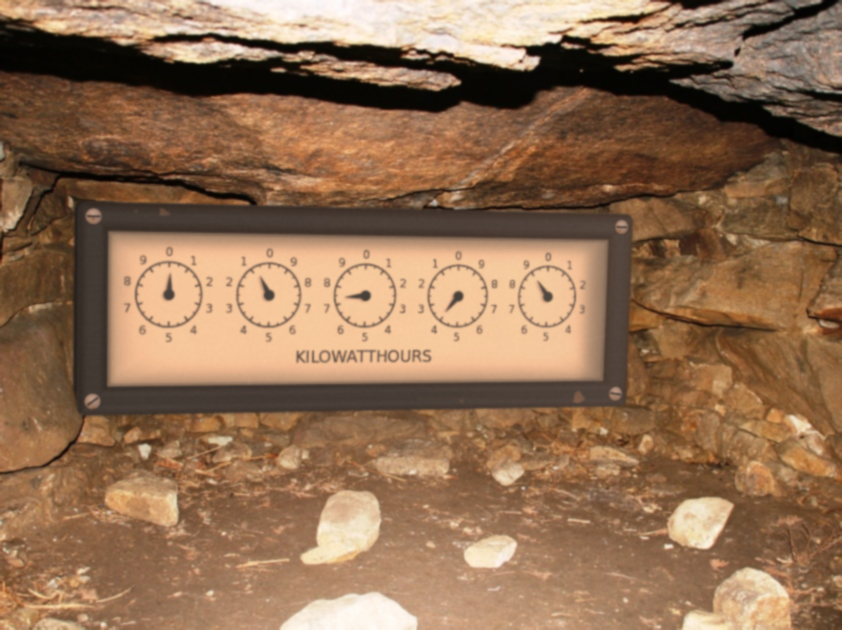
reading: 739
